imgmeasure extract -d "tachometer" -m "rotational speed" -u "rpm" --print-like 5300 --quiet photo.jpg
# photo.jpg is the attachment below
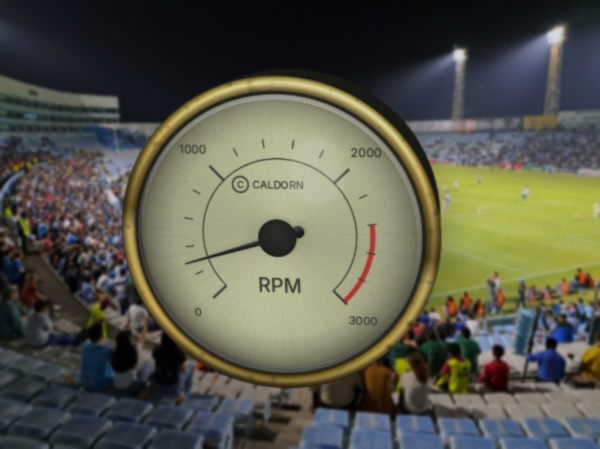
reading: 300
